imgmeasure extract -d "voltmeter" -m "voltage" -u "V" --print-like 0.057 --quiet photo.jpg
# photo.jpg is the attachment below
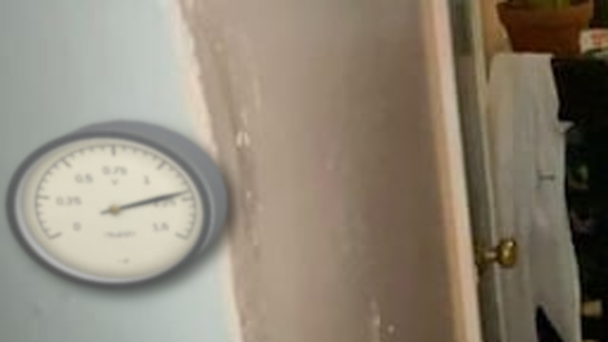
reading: 1.2
